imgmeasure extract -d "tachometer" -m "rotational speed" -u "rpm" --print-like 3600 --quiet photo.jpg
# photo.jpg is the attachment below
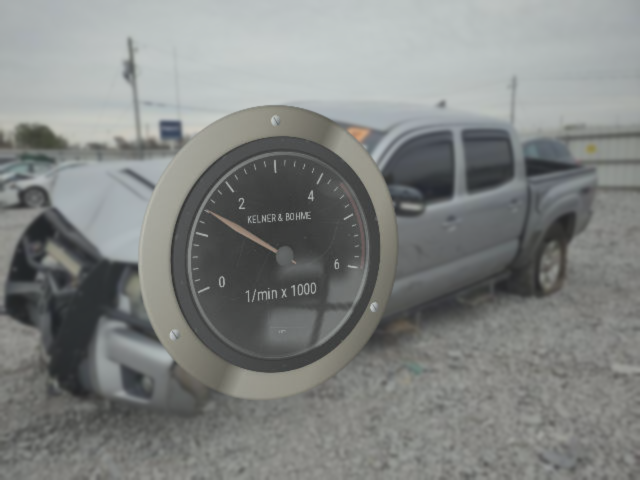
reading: 1400
